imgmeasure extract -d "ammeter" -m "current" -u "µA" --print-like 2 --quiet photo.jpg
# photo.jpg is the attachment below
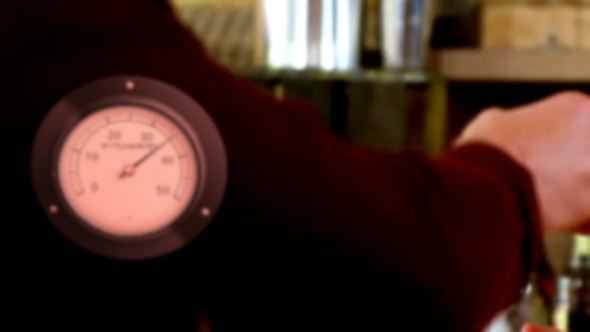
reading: 35
